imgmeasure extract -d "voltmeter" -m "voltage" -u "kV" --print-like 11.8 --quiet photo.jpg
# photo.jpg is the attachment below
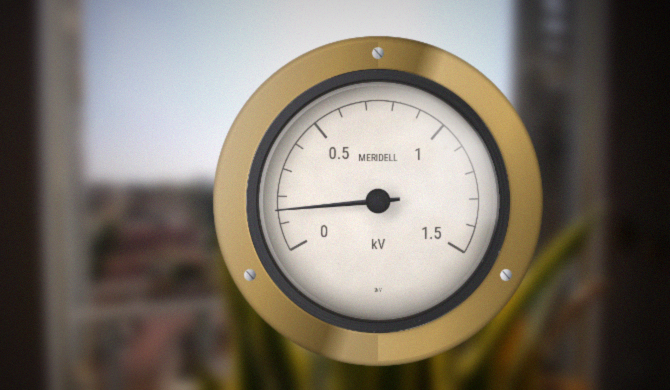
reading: 0.15
